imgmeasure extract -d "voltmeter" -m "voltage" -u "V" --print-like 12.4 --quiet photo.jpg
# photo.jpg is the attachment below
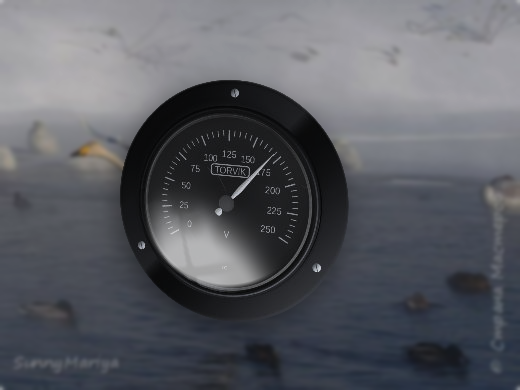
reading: 170
